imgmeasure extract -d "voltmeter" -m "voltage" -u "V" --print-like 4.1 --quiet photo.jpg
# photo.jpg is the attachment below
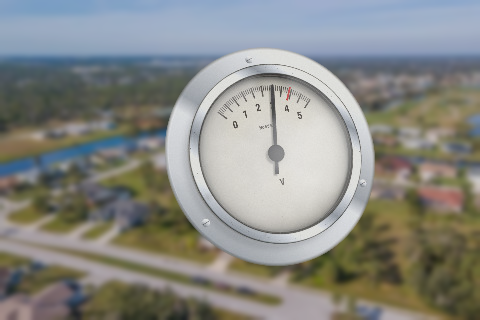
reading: 3
